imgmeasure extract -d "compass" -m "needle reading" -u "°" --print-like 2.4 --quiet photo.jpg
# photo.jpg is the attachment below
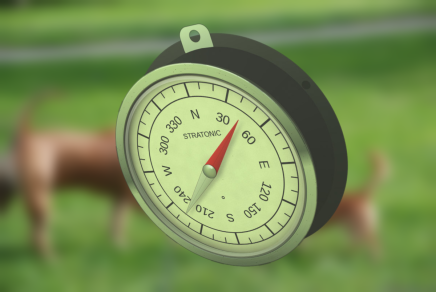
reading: 45
